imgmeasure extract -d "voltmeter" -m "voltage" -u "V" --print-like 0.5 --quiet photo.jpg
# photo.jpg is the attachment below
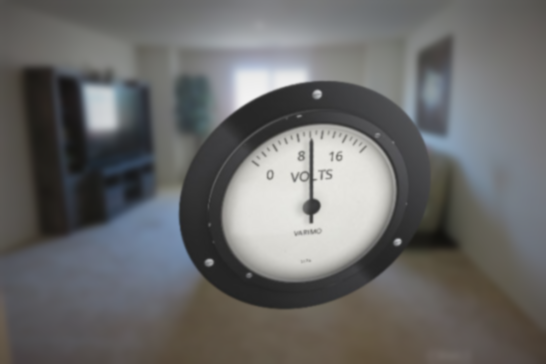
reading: 10
